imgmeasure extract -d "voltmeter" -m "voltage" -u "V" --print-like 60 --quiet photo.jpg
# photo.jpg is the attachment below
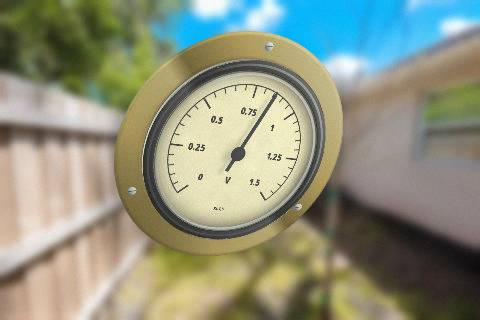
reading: 0.85
